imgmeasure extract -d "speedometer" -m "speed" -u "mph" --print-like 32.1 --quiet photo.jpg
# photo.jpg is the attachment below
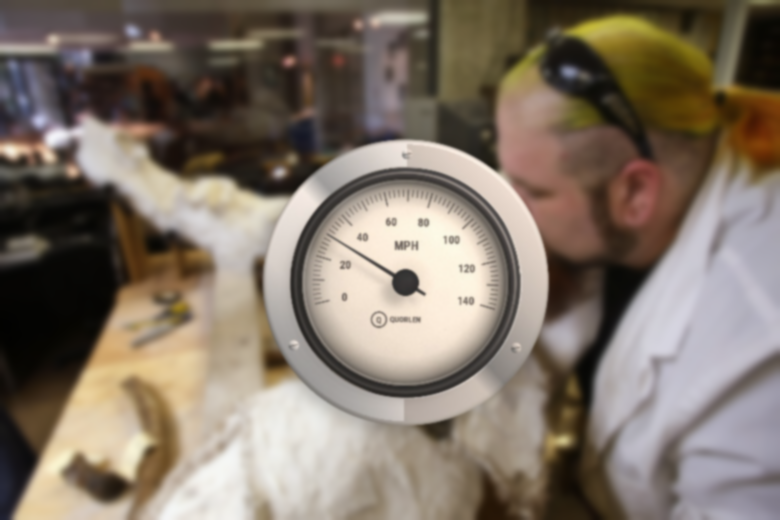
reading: 30
